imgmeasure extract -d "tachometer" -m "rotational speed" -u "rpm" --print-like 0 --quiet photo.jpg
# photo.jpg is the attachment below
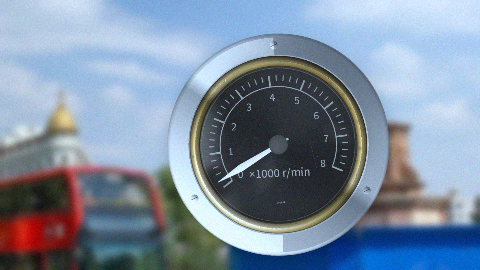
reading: 200
